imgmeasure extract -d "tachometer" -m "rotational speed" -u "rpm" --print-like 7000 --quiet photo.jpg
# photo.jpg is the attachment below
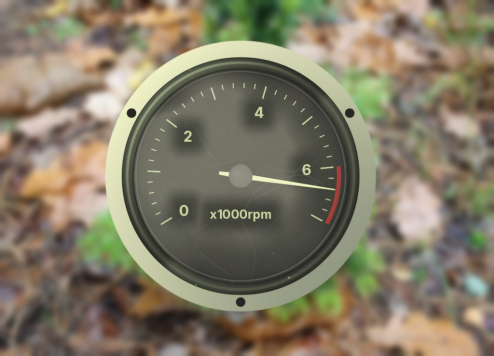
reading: 6400
